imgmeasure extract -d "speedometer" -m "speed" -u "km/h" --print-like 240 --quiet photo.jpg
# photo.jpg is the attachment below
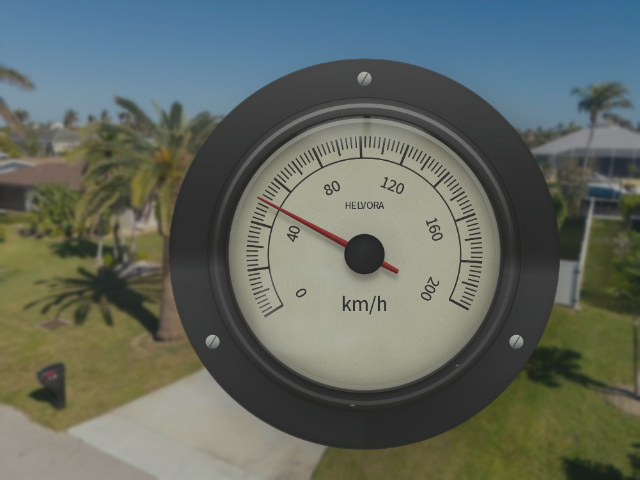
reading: 50
